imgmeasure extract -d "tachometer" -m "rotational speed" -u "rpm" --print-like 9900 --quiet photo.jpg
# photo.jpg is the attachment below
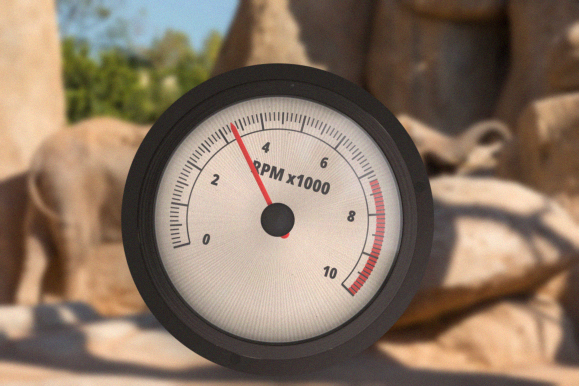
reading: 3300
